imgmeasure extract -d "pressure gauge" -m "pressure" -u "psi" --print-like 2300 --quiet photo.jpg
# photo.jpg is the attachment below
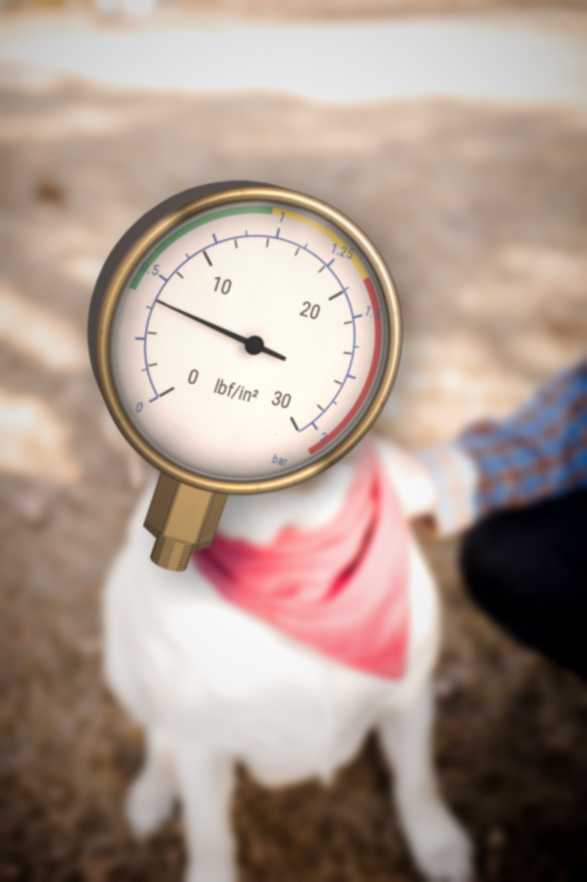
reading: 6
